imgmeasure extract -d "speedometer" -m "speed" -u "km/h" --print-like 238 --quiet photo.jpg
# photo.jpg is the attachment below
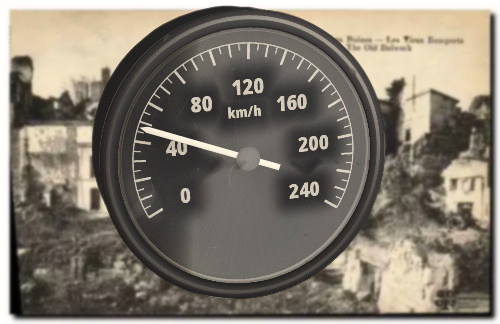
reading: 47.5
